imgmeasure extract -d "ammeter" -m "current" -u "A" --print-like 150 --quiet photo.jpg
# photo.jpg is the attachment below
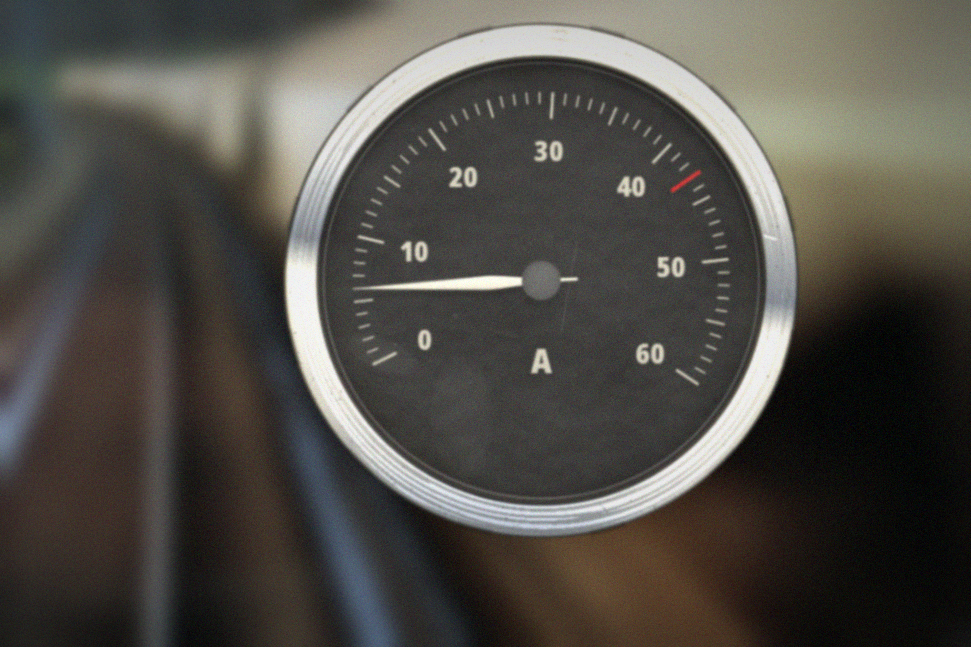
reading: 6
